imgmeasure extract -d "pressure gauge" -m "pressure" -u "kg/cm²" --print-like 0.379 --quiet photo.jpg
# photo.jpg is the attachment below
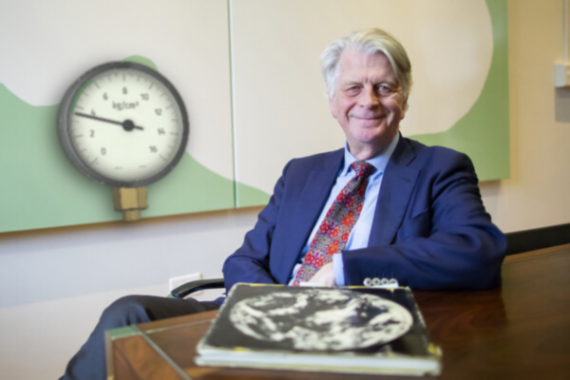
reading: 3.5
